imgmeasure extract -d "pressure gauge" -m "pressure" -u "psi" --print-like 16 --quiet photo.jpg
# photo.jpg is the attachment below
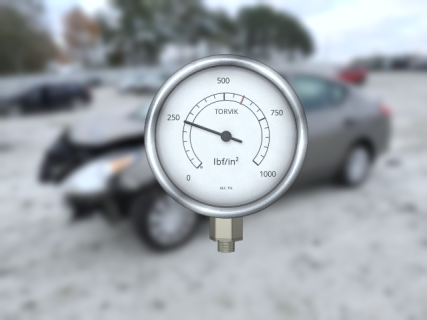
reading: 250
